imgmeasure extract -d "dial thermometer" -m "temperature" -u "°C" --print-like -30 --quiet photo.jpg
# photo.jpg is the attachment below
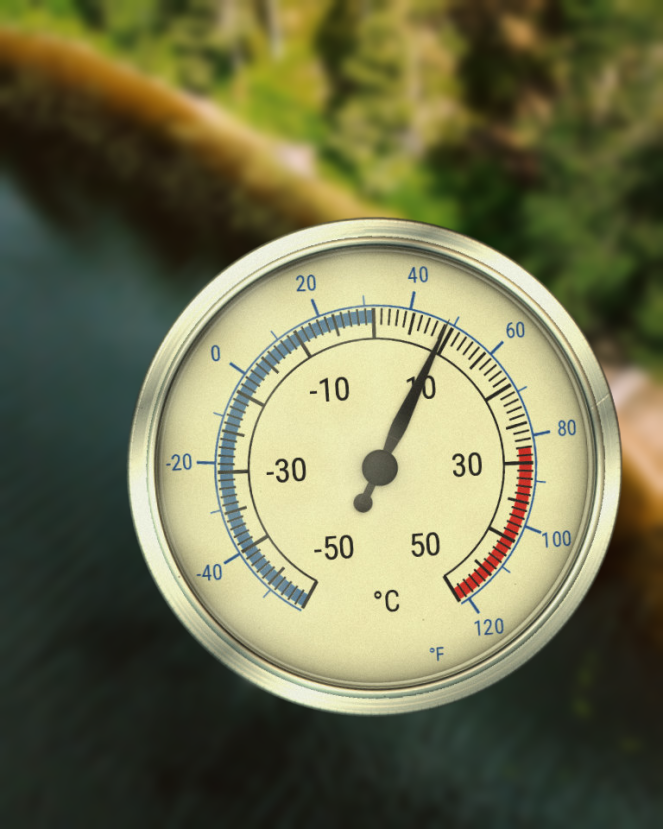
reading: 9
